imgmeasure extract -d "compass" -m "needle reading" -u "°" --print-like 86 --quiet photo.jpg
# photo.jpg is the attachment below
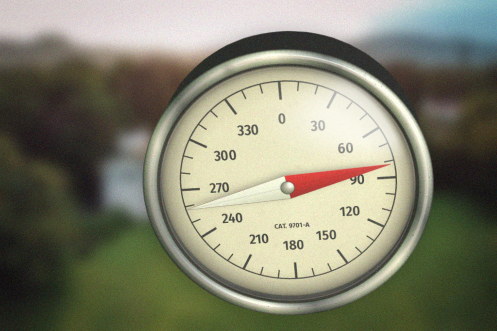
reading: 80
